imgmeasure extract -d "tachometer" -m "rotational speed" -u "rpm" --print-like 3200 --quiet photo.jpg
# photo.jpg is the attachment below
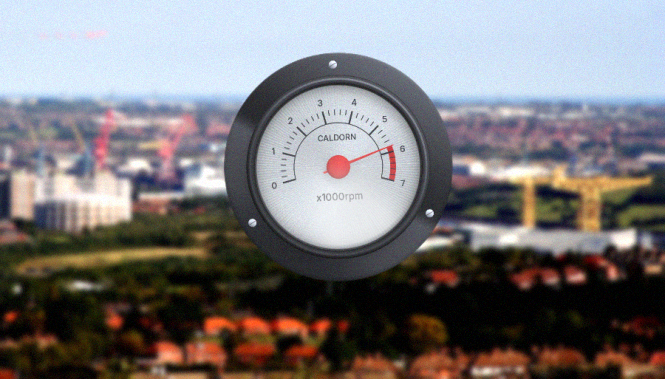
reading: 5800
